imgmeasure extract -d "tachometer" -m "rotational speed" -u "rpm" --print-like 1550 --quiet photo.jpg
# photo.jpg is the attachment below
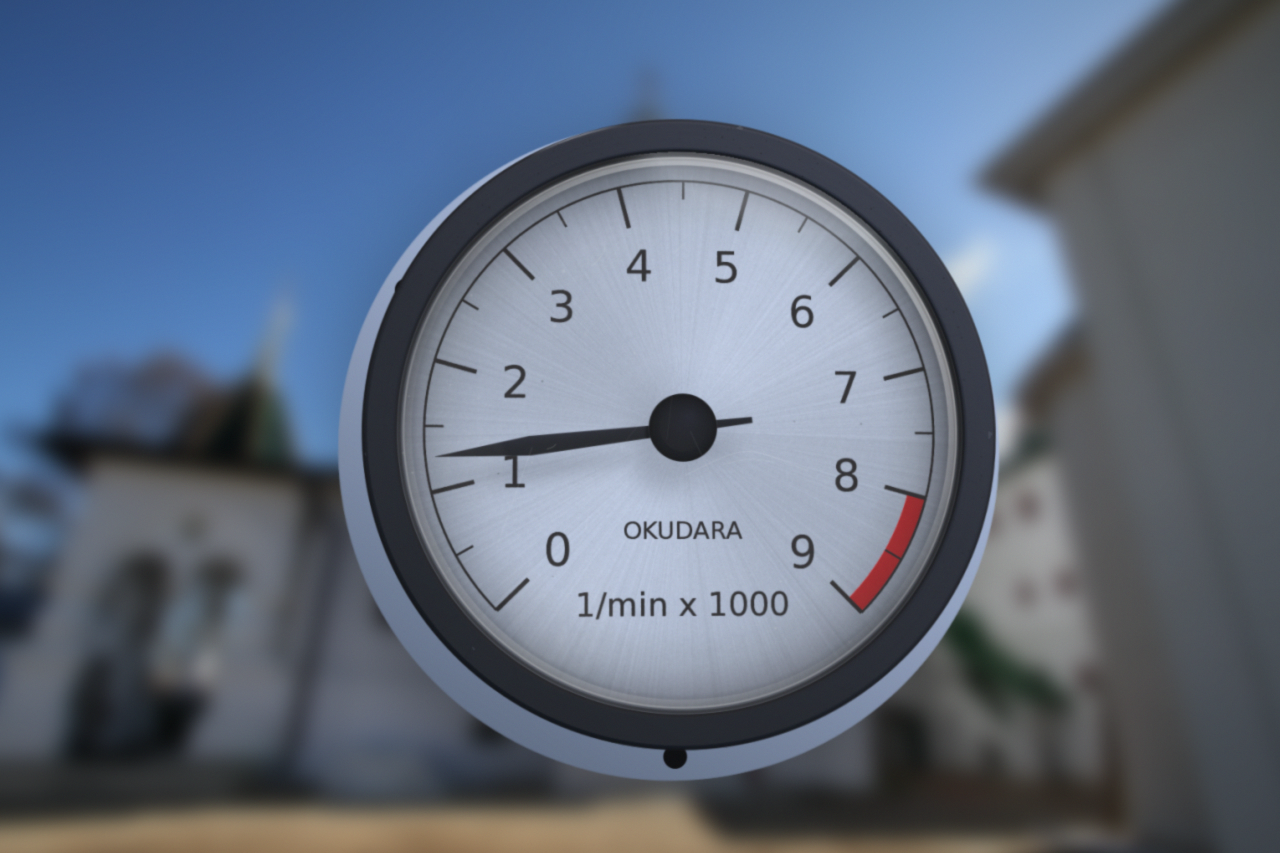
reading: 1250
